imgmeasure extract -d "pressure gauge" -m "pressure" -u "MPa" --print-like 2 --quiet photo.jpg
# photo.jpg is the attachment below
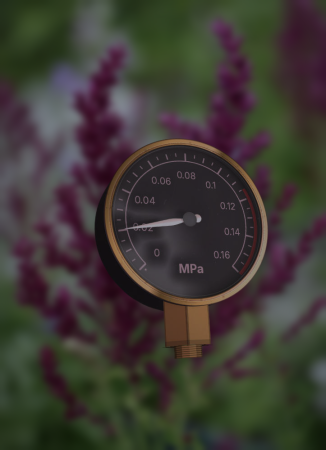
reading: 0.02
